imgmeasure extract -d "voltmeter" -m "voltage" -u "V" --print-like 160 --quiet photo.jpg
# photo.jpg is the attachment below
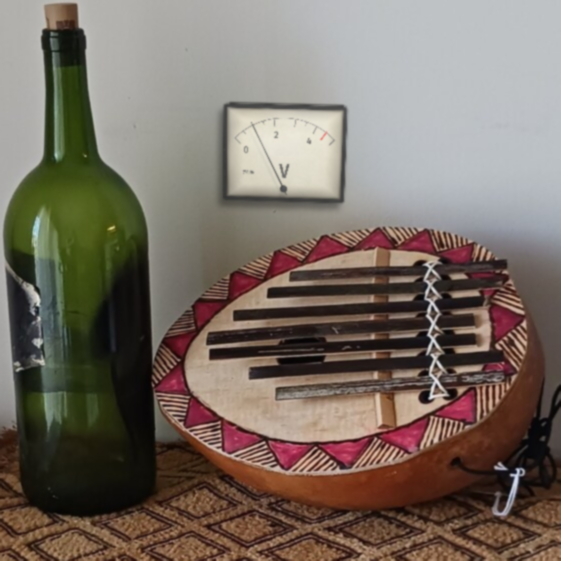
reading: 1
